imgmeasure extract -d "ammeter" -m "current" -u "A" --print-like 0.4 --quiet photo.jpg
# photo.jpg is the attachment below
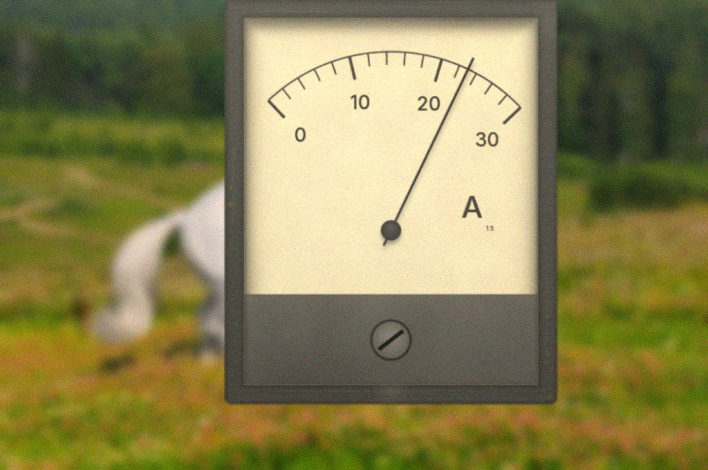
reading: 23
